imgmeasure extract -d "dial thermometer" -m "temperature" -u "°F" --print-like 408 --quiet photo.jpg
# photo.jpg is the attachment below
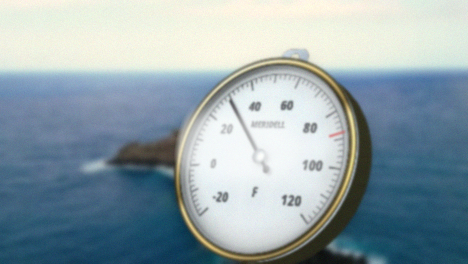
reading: 30
